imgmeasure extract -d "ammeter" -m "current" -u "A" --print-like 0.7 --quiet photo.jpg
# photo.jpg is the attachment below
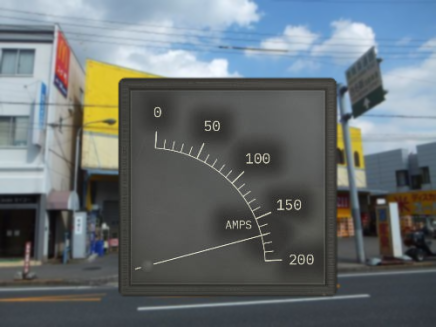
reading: 170
